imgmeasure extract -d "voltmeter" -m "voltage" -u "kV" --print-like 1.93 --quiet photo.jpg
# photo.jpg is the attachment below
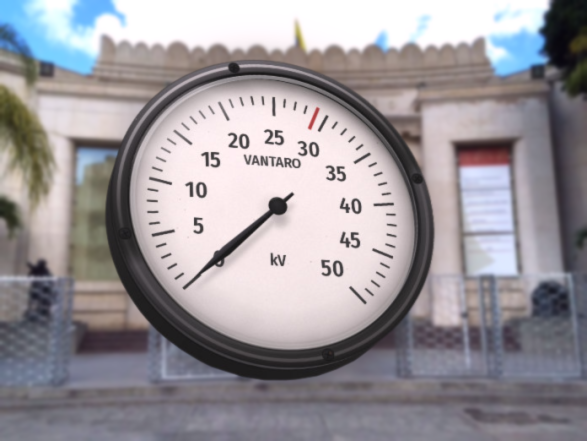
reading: 0
